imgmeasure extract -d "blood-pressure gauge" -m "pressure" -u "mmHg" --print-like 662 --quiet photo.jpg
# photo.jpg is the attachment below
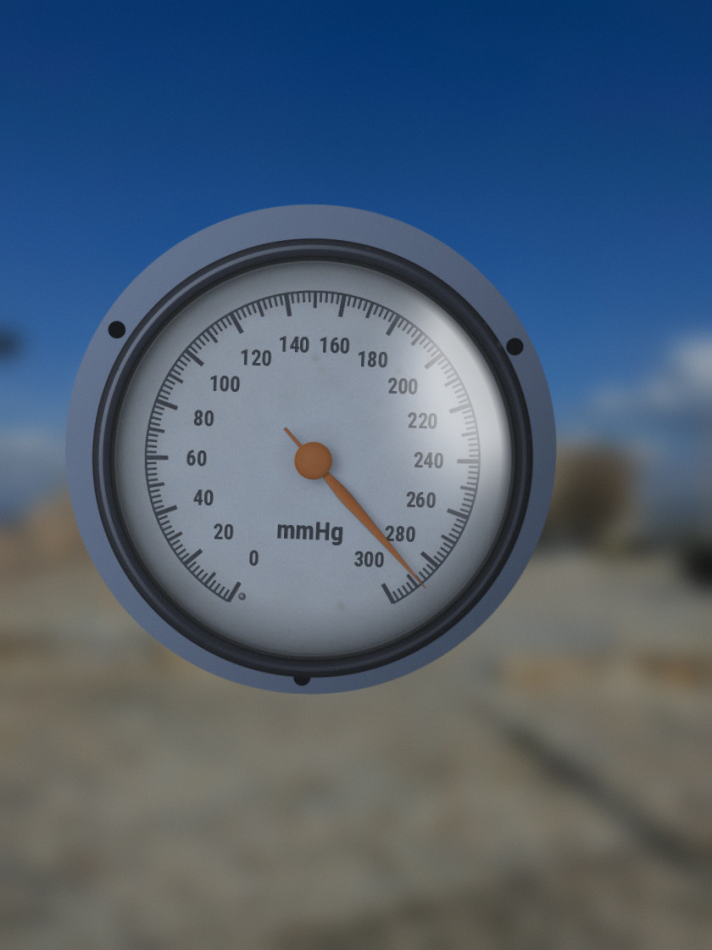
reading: 288
